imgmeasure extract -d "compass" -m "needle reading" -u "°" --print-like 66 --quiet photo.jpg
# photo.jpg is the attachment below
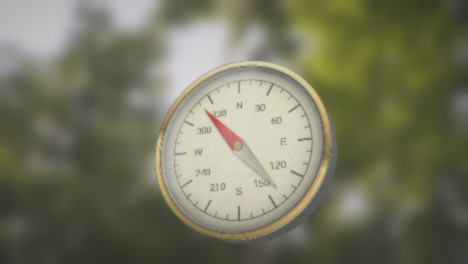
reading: 320
